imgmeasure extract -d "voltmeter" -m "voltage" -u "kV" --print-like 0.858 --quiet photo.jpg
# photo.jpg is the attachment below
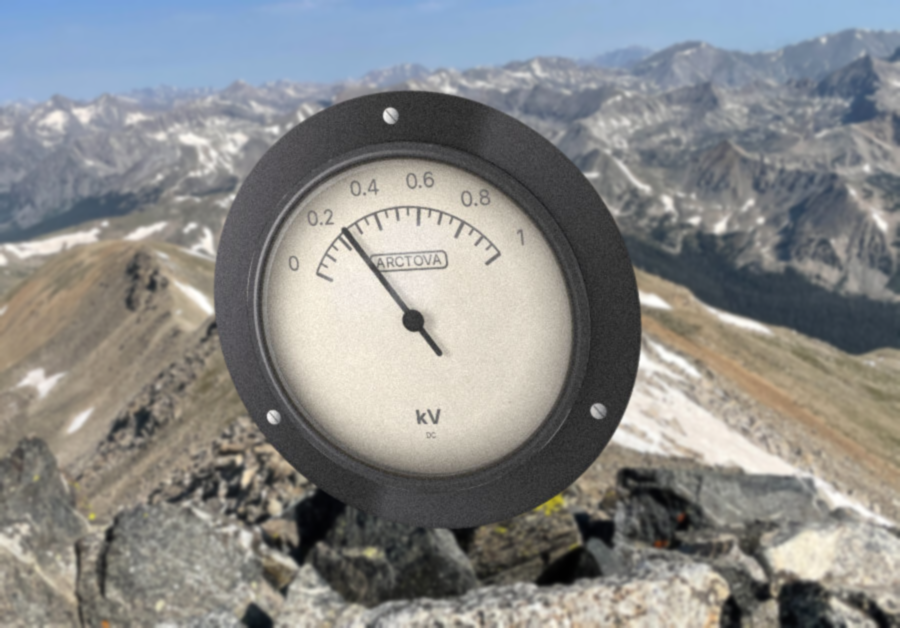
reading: 0.25
